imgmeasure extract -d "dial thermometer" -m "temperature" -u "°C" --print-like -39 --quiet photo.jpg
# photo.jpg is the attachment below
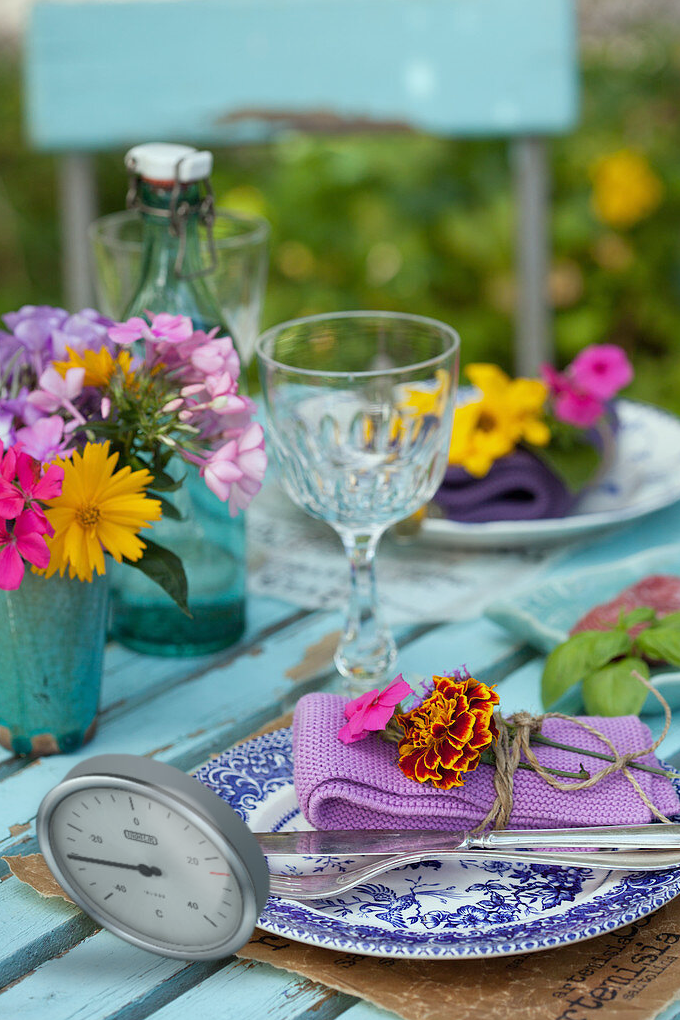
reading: -28
